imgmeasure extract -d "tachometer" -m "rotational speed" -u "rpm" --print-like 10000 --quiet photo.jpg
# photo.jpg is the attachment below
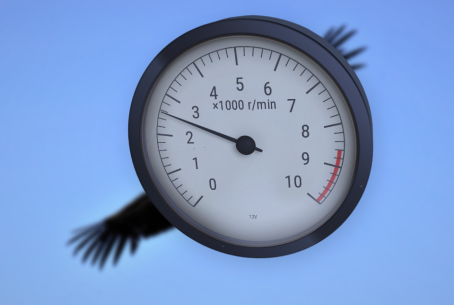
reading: 2600
